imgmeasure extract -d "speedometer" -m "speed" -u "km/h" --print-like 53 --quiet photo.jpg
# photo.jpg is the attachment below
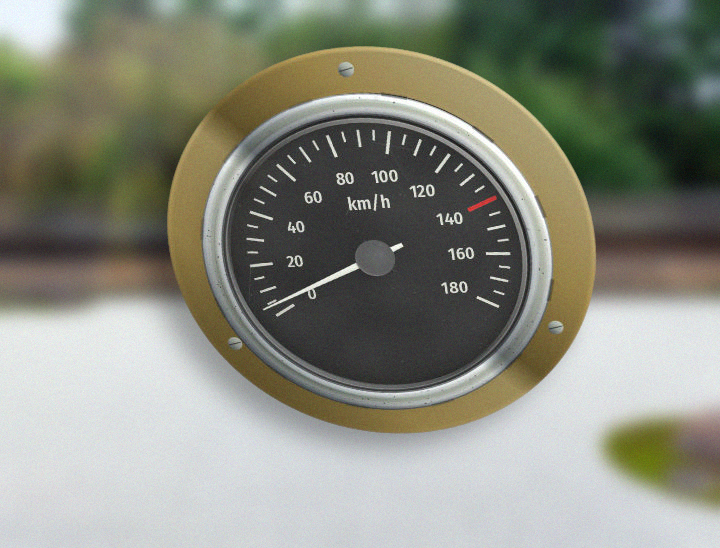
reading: 5
